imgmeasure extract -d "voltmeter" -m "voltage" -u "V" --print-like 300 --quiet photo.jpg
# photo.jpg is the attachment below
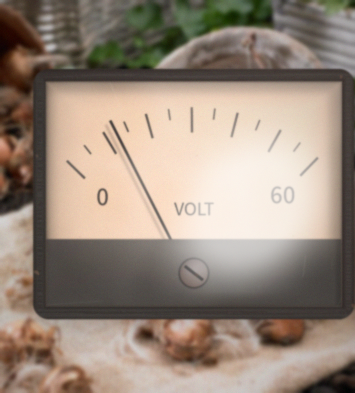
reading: 12.5
